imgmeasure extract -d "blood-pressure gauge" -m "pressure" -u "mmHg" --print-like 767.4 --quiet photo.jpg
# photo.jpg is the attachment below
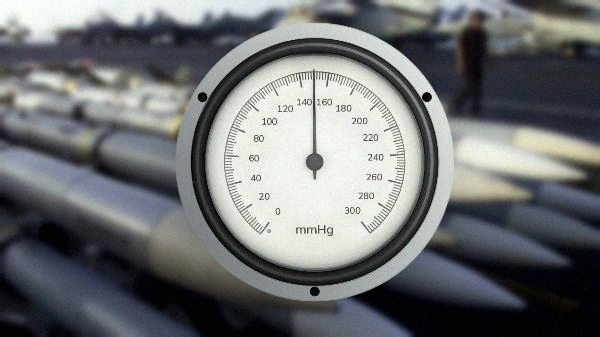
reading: 150
